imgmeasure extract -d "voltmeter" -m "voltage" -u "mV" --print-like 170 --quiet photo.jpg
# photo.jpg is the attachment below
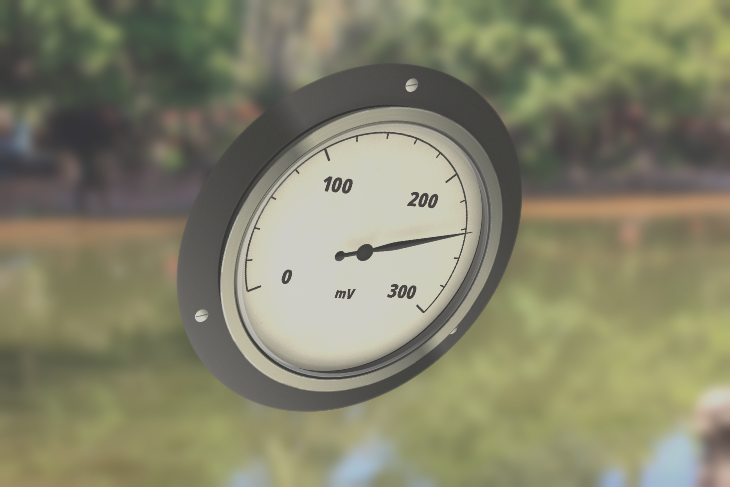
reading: 240
